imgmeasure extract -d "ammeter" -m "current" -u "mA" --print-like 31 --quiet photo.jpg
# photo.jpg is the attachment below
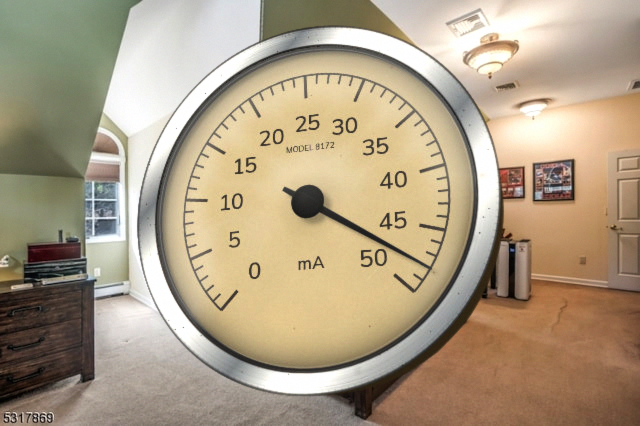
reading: 48
